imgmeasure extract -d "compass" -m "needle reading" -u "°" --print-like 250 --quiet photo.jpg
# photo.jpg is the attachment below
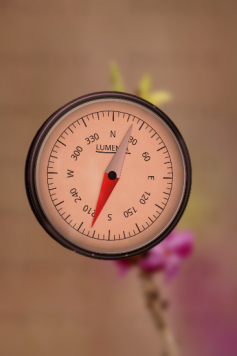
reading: 200
